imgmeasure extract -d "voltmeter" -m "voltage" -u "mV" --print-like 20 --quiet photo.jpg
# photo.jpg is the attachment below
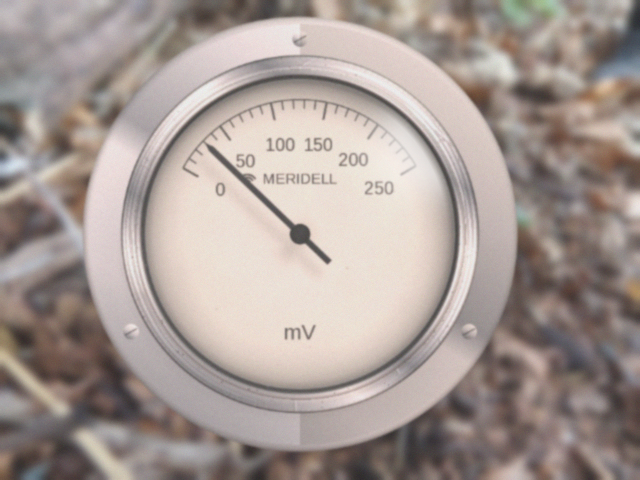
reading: 30
